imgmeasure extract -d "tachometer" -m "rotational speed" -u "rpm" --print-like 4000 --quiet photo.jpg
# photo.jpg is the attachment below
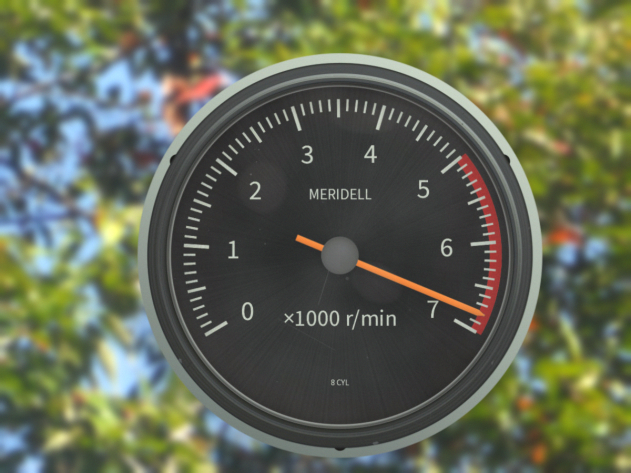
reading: 6800
